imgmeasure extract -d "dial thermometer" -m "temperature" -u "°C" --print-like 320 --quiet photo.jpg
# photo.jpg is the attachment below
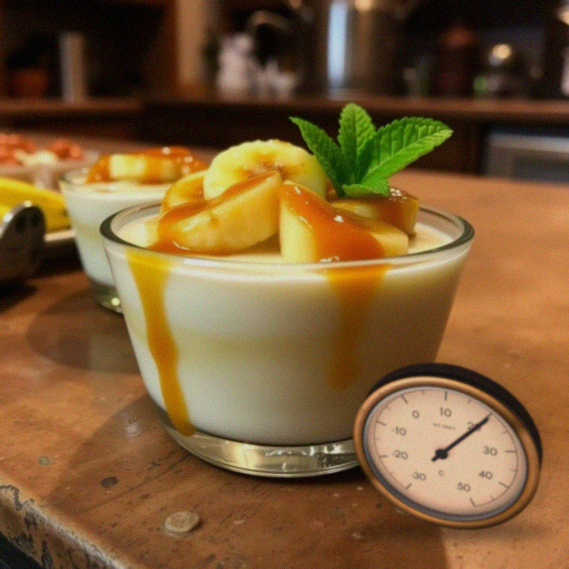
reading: 20
